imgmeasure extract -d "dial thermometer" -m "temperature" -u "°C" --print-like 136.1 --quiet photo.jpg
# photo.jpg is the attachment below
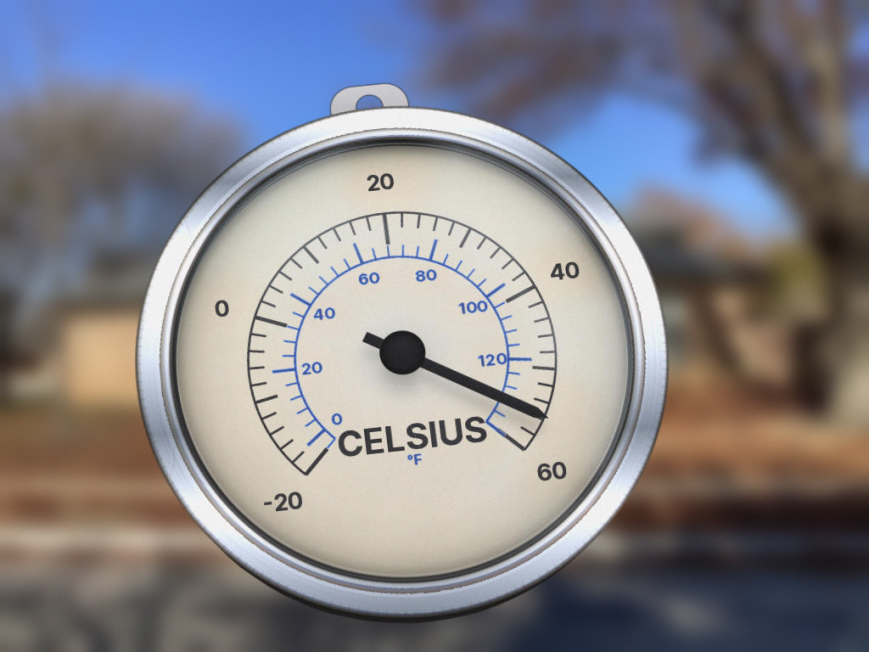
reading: 56
